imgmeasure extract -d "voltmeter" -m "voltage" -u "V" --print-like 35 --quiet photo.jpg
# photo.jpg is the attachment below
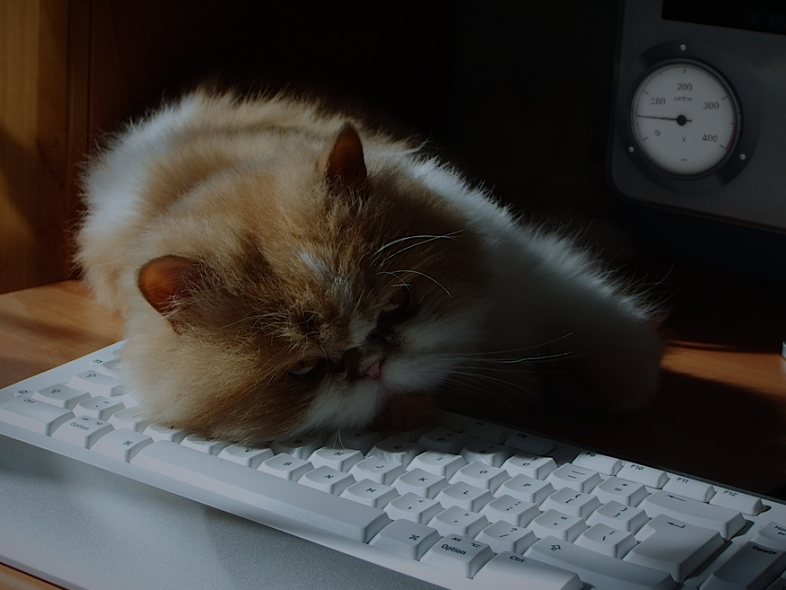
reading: 50
